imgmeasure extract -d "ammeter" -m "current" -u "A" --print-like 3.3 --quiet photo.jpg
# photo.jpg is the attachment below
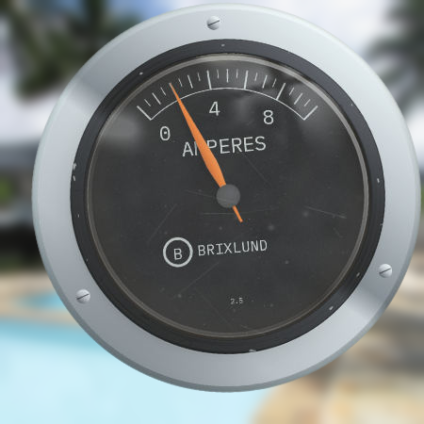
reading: 2
